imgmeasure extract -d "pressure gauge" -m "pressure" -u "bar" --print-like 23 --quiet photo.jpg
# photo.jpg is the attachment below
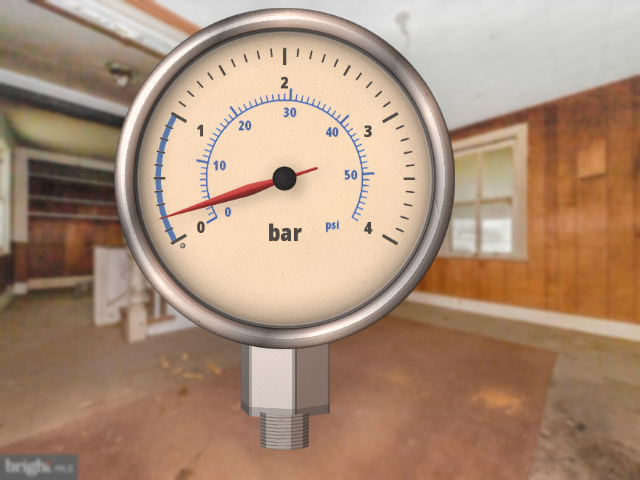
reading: 0.2
